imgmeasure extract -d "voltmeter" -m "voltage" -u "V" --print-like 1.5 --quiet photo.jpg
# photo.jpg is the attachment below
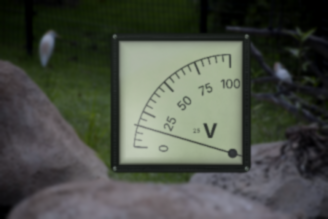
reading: 15
